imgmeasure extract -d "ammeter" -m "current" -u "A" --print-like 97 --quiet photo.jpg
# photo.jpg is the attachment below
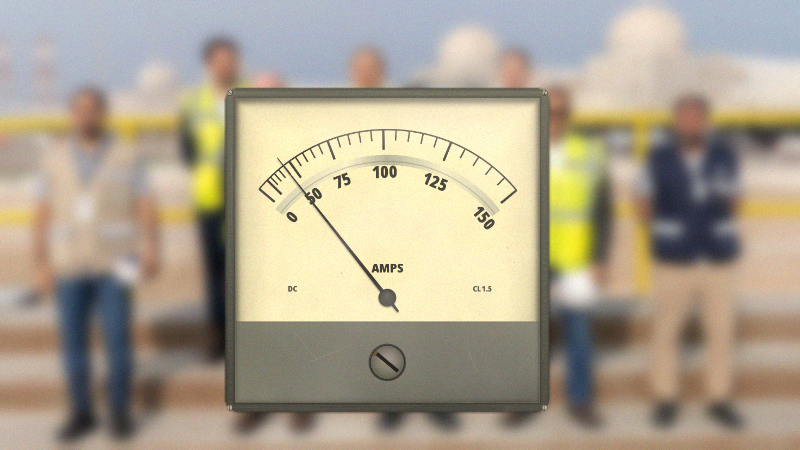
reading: 45
